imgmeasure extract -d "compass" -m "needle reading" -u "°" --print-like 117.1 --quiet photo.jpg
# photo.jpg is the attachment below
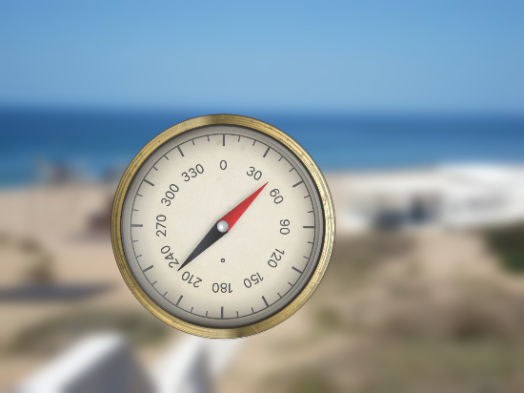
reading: 45
